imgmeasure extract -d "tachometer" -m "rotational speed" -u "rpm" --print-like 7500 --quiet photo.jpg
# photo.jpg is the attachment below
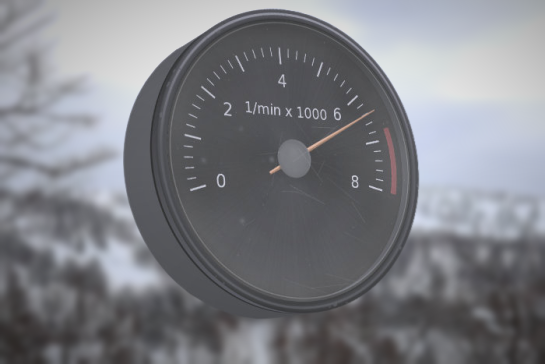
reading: 6400
